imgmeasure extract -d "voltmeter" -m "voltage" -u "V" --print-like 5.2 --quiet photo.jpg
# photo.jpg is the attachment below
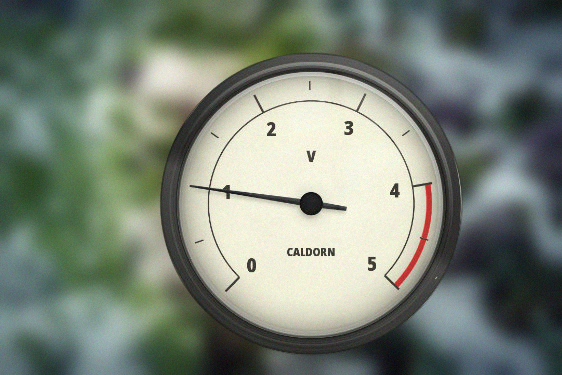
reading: 1
